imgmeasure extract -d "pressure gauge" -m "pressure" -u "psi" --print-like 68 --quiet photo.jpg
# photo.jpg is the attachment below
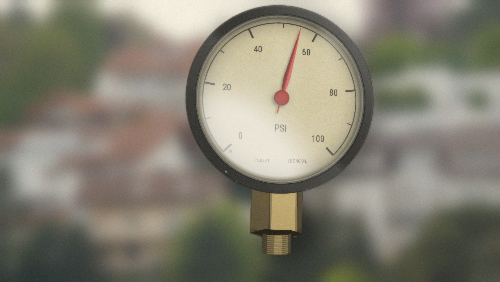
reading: 55
